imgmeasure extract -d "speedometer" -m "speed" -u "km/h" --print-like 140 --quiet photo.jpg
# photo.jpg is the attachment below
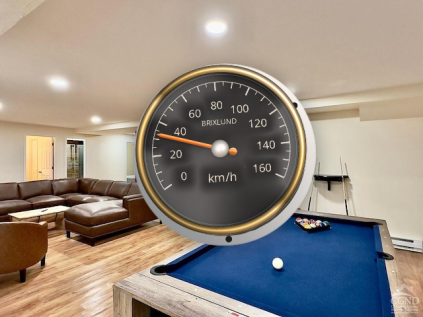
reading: 32.5
